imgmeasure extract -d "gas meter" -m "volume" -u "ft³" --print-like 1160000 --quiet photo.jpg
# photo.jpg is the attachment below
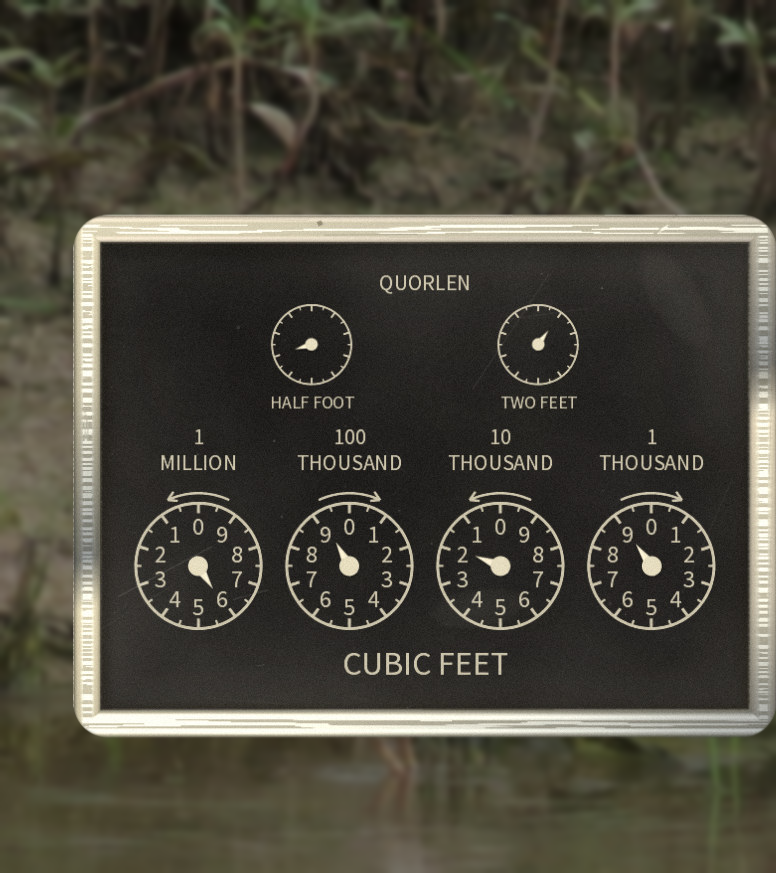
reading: 591900
